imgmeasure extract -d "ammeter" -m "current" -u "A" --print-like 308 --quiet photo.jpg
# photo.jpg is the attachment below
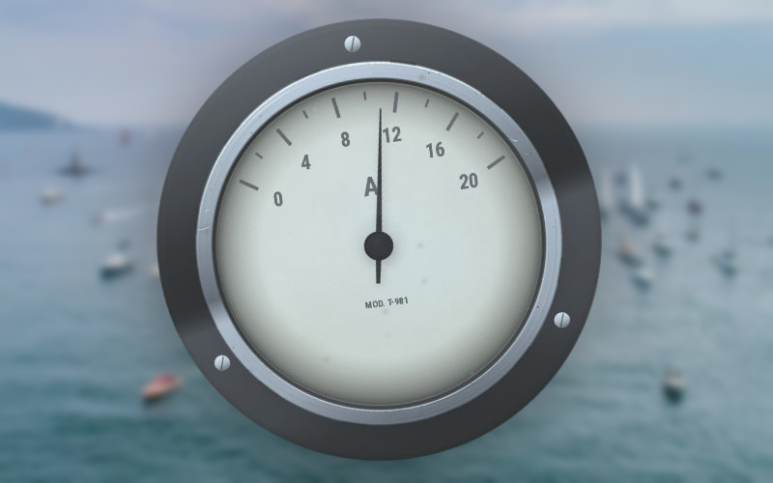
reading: 11
